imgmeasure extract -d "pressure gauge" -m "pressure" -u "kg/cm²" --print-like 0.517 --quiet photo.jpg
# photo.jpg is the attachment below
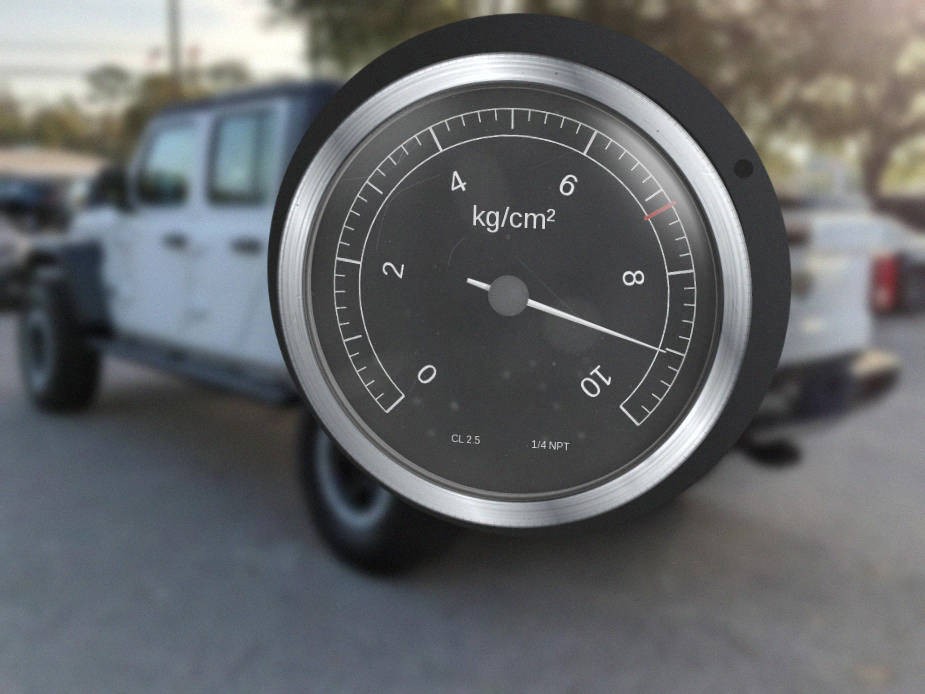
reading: 9
